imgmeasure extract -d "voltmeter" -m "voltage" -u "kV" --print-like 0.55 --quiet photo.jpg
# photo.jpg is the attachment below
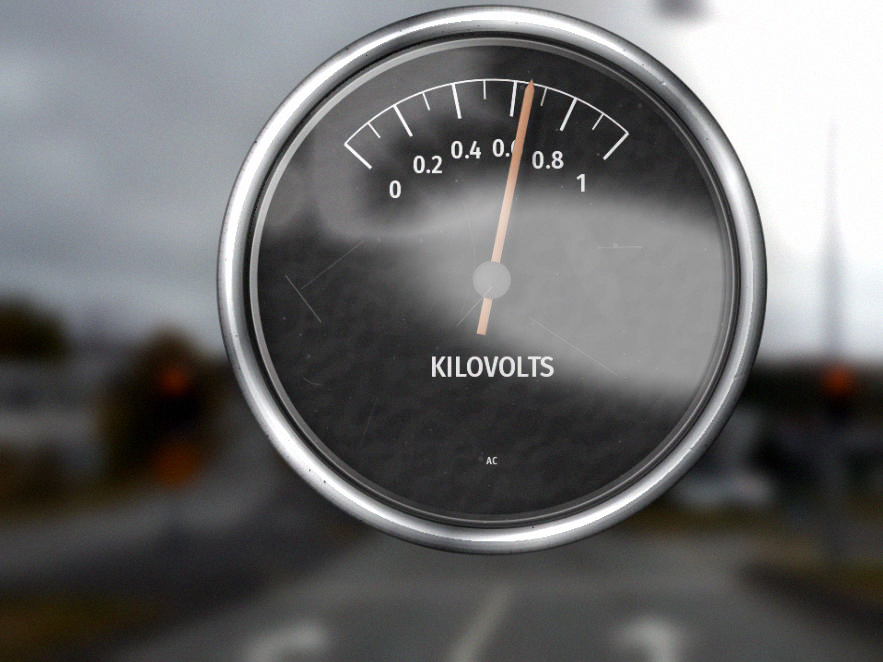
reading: 0.65
